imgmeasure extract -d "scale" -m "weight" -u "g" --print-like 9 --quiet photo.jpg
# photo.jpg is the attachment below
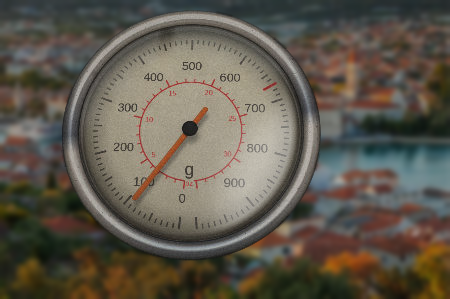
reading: 90
